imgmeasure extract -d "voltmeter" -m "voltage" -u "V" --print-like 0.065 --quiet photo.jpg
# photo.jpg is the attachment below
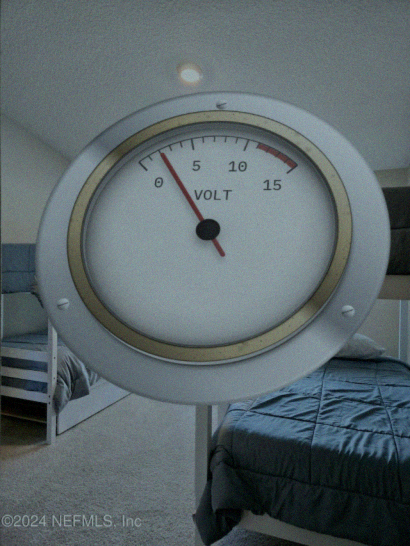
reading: 2
